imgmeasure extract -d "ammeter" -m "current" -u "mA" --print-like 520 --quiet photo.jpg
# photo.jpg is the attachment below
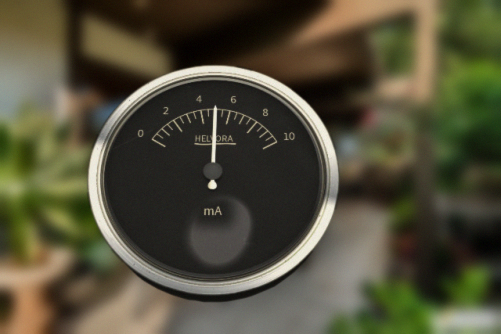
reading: 5
